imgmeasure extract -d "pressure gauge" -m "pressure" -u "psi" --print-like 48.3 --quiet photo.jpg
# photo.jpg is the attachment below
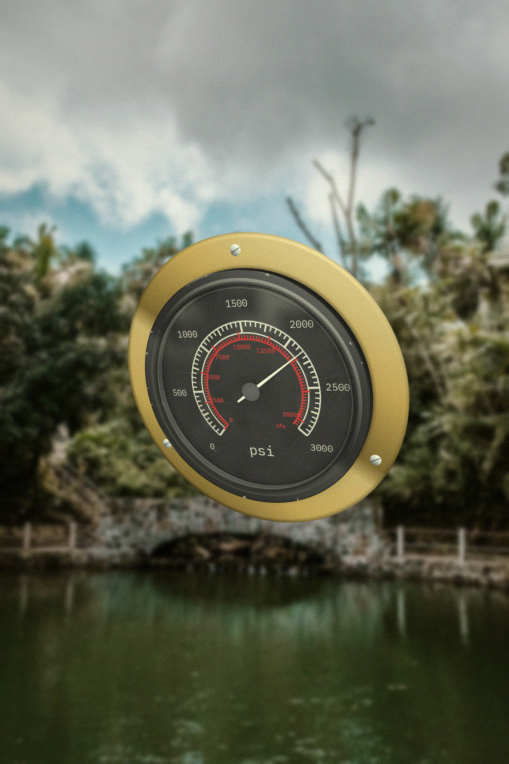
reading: 2150
